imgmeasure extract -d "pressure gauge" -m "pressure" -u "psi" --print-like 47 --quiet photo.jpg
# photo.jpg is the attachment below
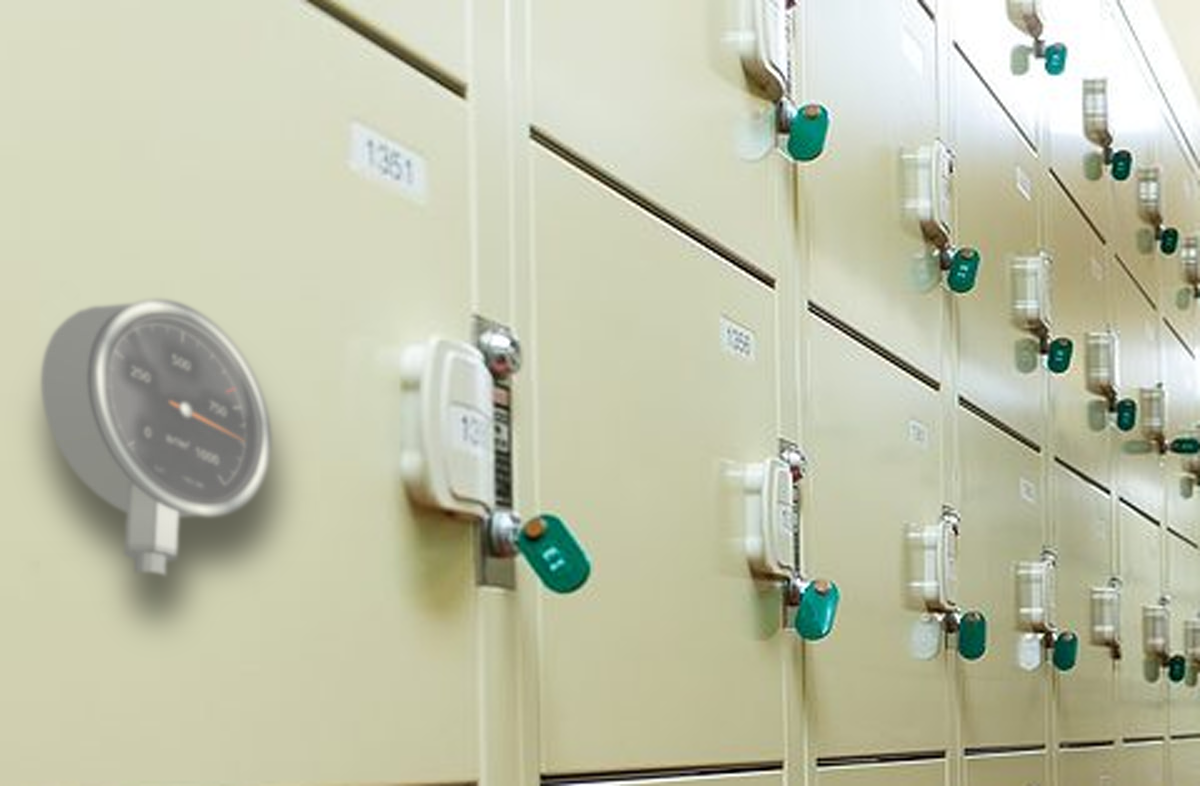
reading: 850
